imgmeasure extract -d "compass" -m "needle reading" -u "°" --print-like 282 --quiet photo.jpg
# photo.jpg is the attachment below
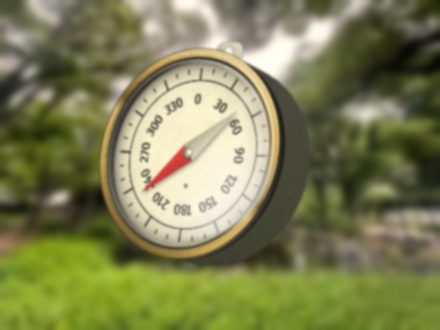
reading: 230
